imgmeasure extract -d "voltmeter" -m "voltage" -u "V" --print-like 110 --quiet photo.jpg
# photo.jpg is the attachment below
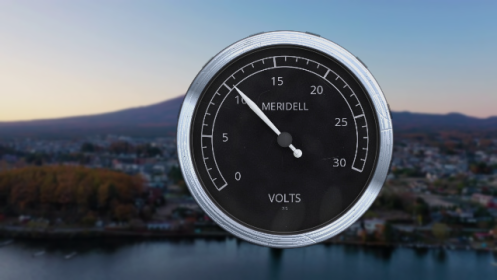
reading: 10.5
